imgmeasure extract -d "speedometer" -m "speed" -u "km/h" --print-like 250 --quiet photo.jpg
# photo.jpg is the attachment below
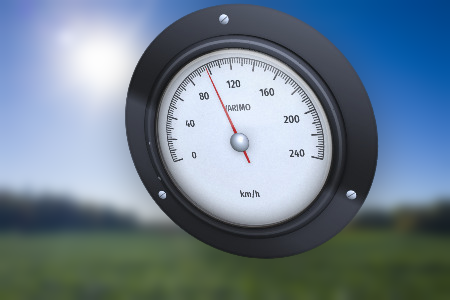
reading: 100
